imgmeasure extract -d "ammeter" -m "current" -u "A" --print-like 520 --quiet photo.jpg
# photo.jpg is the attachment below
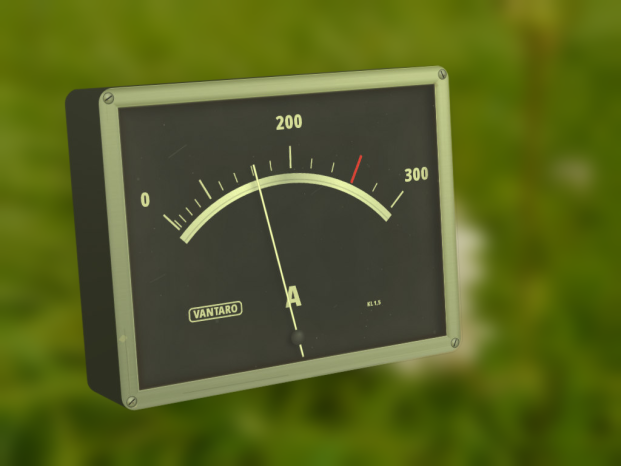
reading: 160
